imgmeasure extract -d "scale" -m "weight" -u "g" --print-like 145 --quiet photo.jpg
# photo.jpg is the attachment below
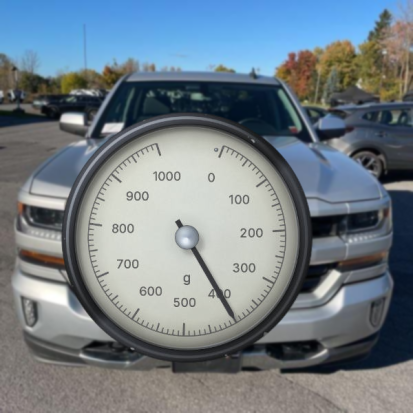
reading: 400
